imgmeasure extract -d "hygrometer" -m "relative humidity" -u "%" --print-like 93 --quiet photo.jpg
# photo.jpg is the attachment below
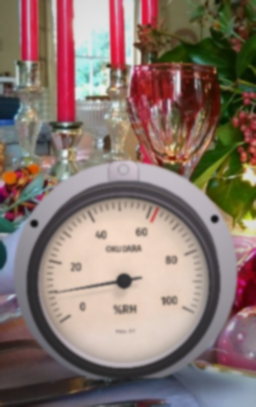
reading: 10
